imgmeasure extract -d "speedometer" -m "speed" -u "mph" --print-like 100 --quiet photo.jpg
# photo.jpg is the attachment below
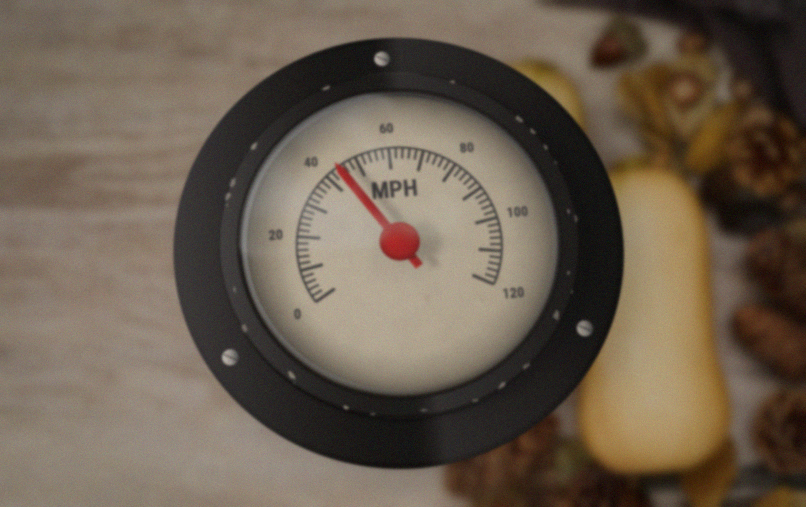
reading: 44
